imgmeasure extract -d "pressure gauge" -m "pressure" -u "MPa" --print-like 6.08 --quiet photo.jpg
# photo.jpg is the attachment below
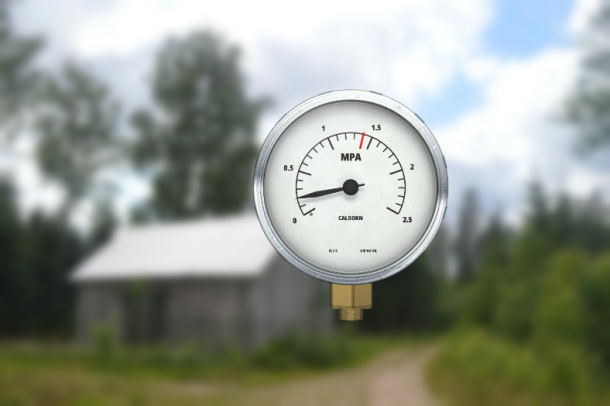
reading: 0.2
